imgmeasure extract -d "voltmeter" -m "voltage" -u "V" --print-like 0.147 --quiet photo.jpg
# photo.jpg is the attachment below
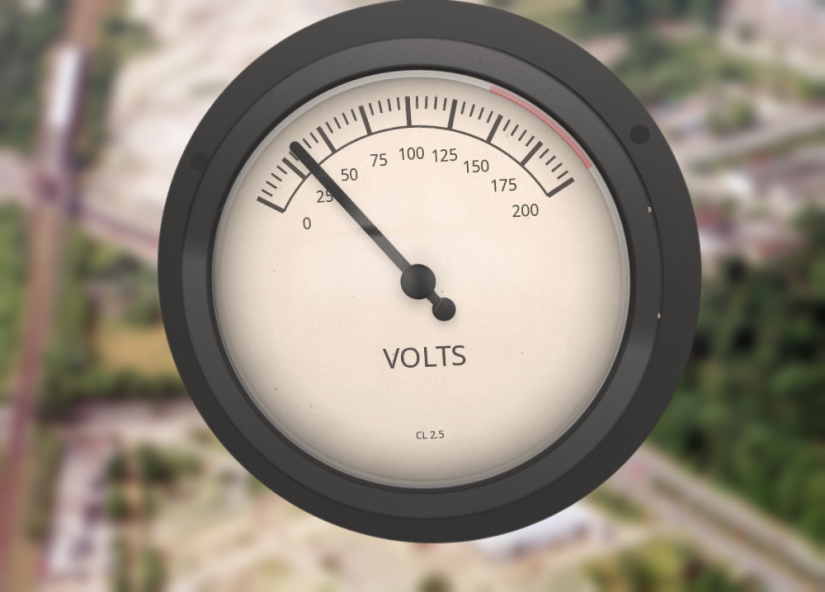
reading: 35
